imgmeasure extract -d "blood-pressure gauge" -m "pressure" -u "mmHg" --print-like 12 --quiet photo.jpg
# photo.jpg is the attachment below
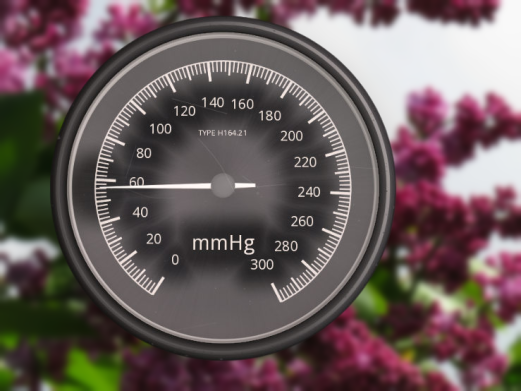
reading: 56
